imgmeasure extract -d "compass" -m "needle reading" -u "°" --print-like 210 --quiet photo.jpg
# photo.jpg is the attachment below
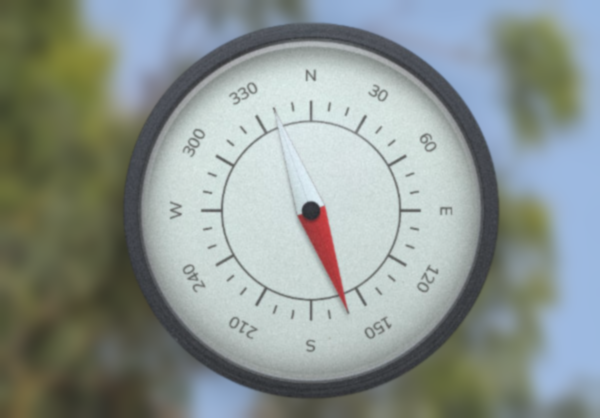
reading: 160
